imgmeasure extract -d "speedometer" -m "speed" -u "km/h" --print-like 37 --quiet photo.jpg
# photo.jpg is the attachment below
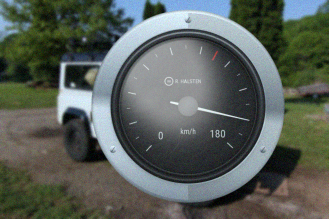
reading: 160
